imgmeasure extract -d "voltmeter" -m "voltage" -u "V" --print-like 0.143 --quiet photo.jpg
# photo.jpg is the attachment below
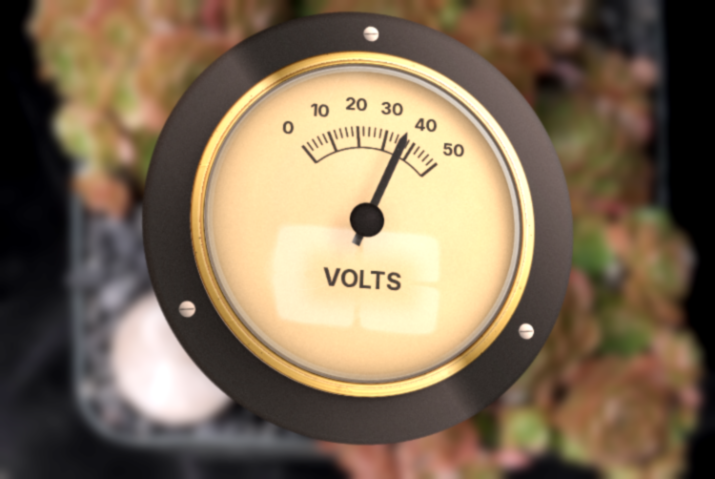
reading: 36
